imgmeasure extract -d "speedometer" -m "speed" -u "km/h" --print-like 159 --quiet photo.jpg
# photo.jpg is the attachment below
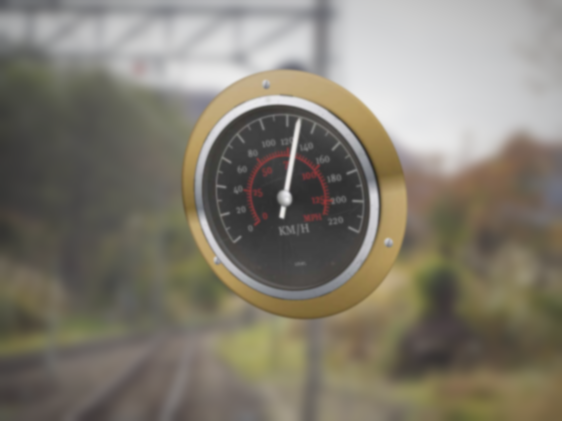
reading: 130
